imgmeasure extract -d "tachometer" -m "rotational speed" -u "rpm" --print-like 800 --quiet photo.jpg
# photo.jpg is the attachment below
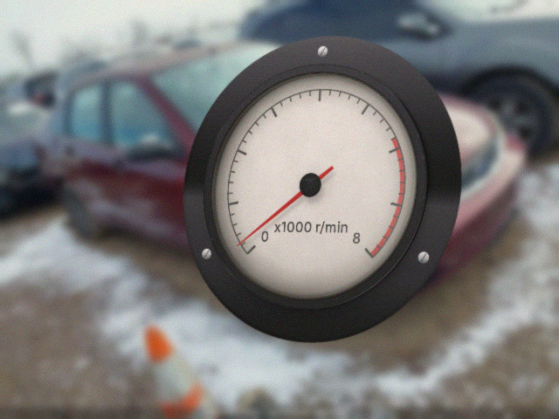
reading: 200
